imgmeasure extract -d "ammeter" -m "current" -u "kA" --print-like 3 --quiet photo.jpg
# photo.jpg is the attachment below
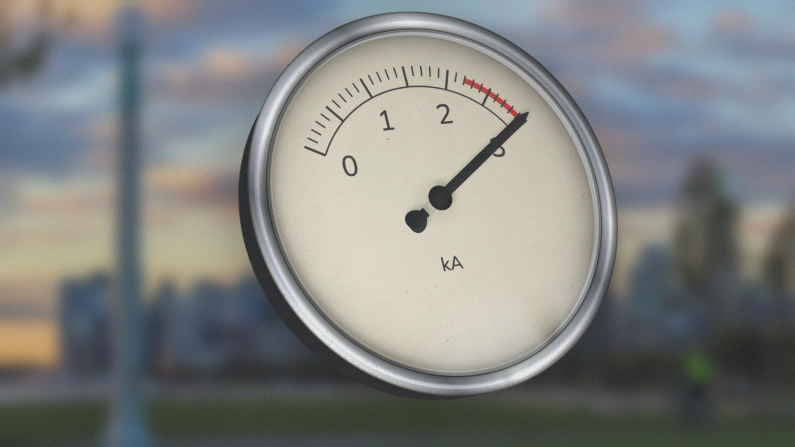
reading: 2.95
